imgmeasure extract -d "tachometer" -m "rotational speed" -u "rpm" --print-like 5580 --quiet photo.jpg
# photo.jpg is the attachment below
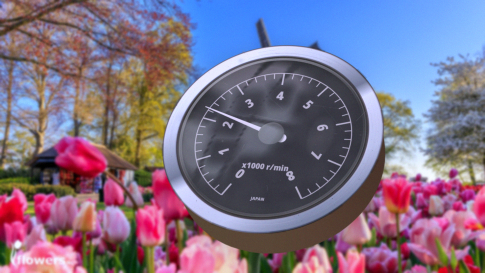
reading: 2200
